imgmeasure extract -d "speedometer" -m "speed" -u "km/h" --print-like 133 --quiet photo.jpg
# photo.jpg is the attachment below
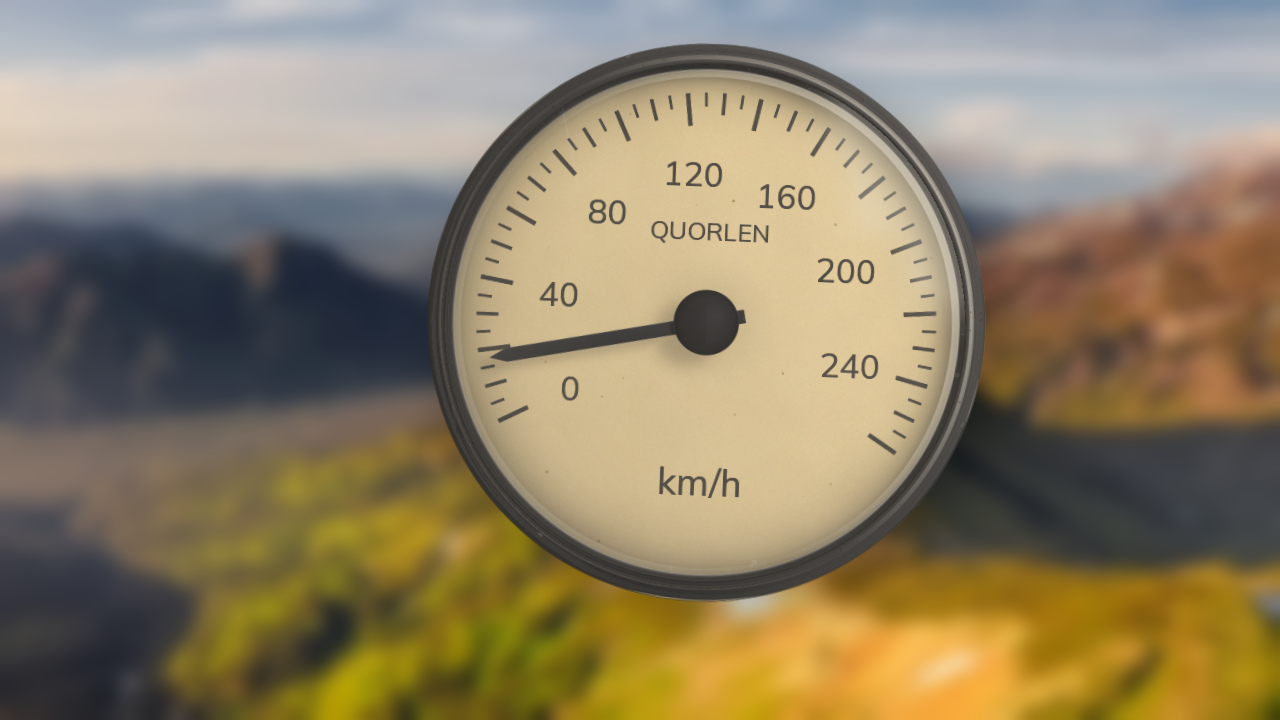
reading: 17.5
